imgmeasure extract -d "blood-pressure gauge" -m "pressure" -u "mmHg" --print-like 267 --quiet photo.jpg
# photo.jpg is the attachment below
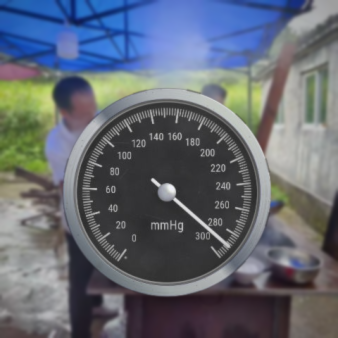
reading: 290
